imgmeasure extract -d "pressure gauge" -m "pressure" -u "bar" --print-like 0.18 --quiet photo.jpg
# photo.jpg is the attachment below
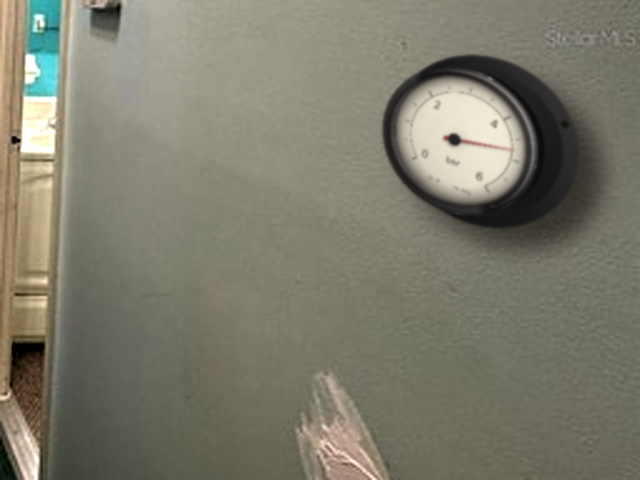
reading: 4.75
